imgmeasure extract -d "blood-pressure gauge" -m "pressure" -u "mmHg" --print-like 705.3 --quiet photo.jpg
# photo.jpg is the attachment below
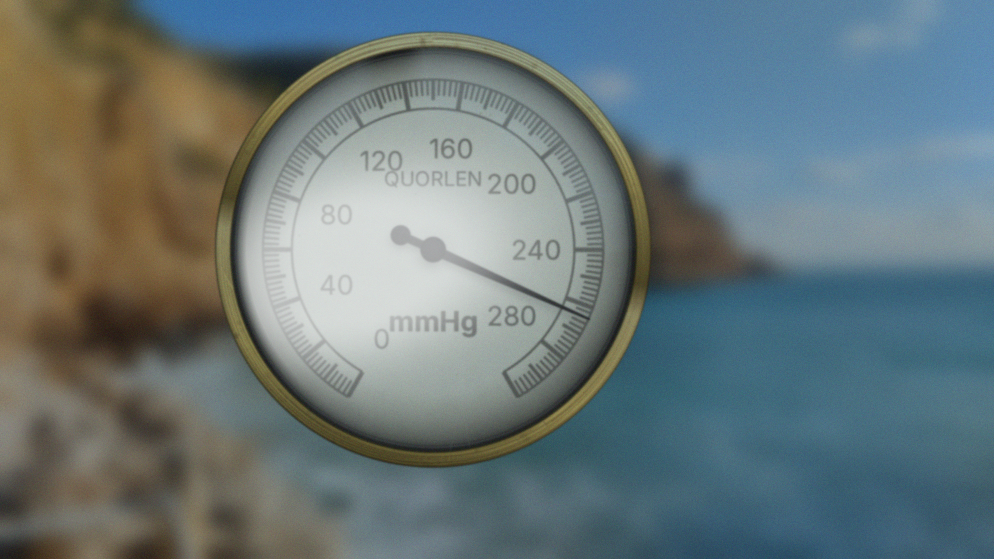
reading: 264
